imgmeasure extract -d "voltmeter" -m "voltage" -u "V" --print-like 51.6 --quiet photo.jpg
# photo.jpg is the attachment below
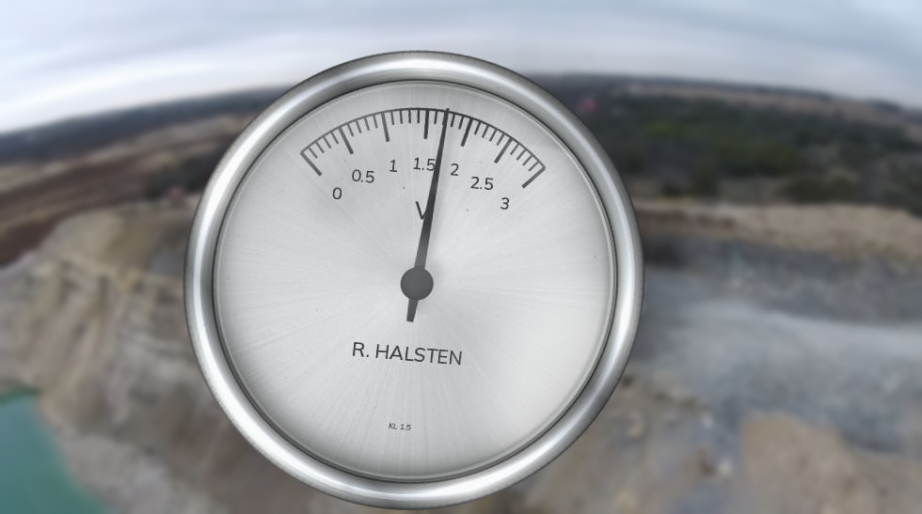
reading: 1.7
